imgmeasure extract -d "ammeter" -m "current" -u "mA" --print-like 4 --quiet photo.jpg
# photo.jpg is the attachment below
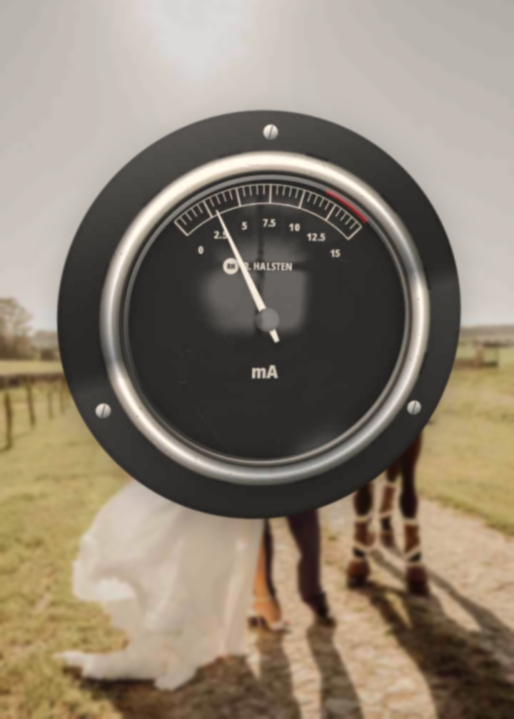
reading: 3
